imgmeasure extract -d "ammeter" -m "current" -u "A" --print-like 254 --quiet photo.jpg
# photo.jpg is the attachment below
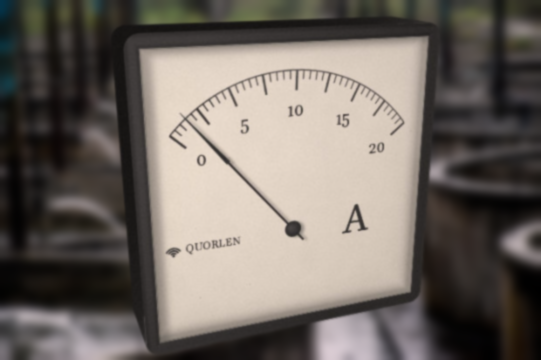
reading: 1.5
